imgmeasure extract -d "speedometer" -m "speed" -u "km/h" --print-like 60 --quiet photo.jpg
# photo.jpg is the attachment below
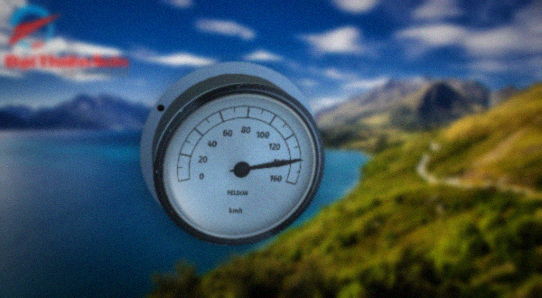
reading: 140
